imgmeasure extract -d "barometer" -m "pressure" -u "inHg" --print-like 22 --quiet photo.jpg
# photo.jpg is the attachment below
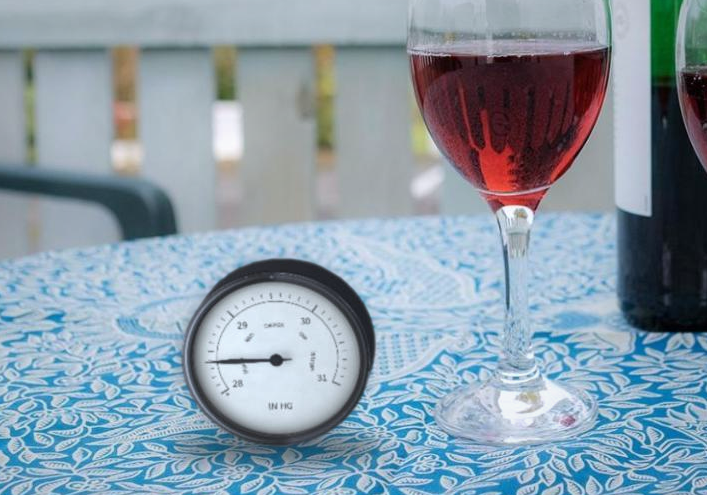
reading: 28.4
